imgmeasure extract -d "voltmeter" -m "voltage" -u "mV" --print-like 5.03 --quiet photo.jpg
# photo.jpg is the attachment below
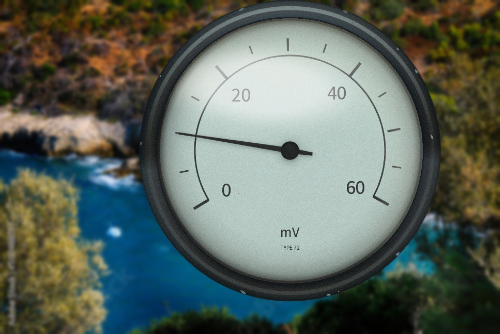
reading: 10
